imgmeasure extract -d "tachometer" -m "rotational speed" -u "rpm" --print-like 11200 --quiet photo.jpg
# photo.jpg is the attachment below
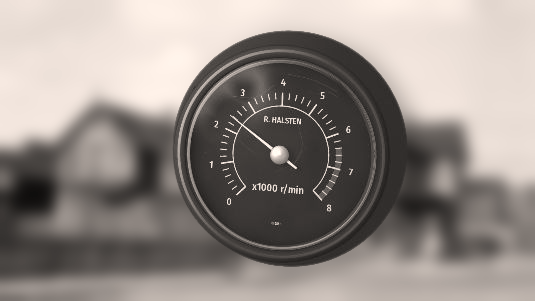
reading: 2400
